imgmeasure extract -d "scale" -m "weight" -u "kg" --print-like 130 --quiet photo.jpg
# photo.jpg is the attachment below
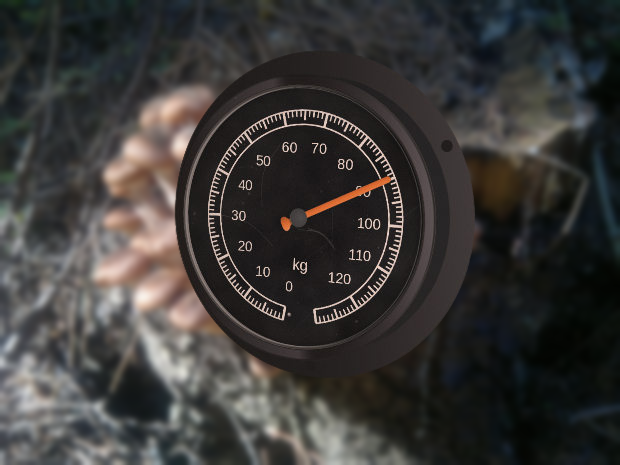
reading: 90
